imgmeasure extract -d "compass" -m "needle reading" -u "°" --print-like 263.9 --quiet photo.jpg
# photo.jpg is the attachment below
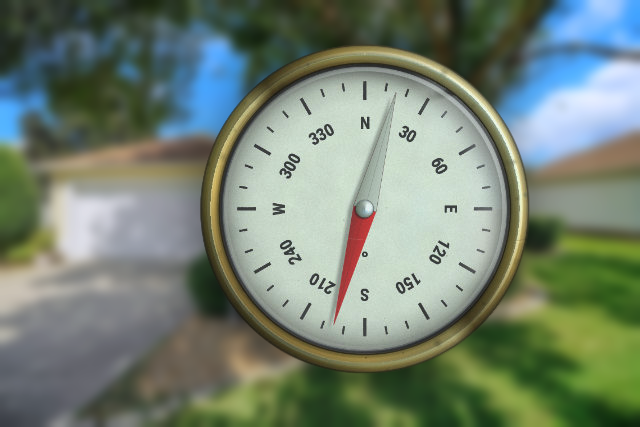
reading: 195
